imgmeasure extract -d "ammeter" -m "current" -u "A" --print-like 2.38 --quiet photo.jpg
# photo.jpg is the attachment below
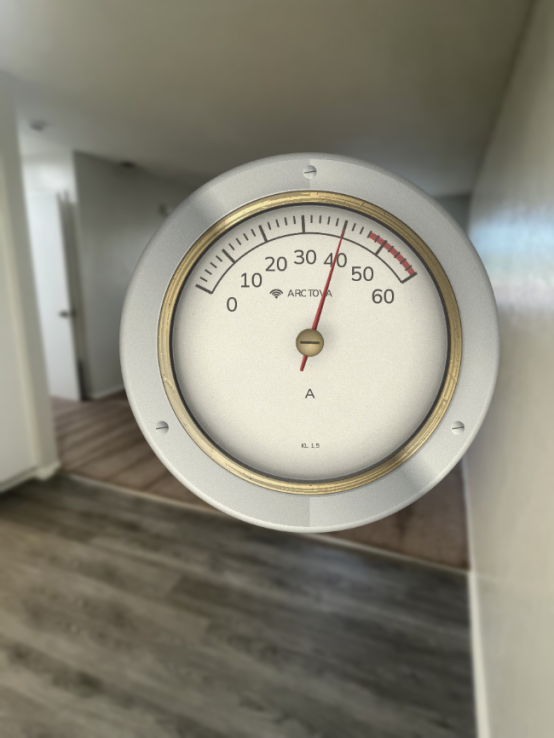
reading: 40
